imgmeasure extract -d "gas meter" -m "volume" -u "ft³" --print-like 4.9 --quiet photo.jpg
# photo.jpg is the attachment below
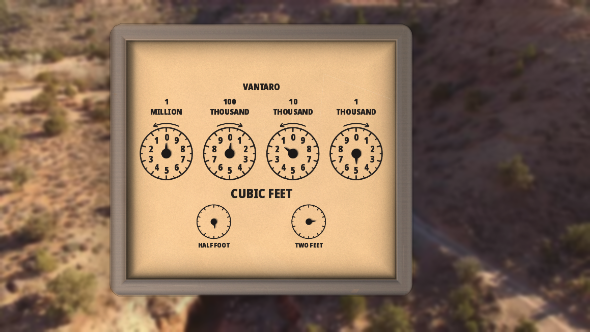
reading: 1500
